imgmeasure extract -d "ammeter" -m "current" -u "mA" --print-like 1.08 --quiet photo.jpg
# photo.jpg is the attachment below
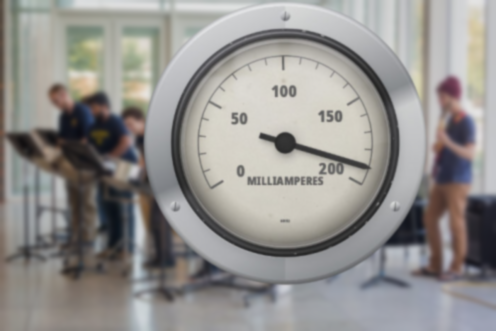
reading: 190
